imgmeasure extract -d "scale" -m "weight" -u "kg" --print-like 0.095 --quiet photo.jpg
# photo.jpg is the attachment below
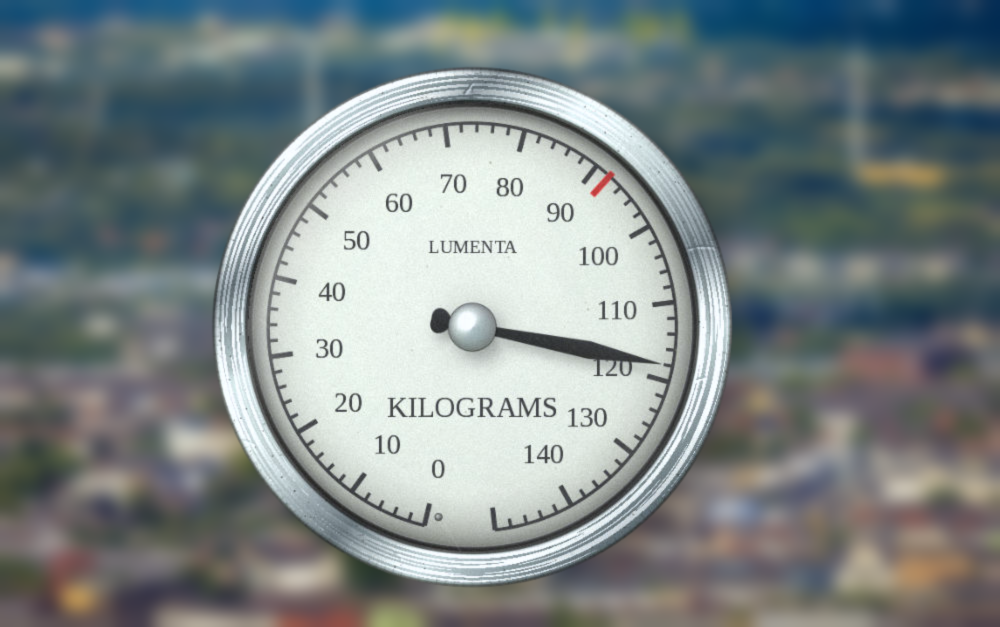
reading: 118
